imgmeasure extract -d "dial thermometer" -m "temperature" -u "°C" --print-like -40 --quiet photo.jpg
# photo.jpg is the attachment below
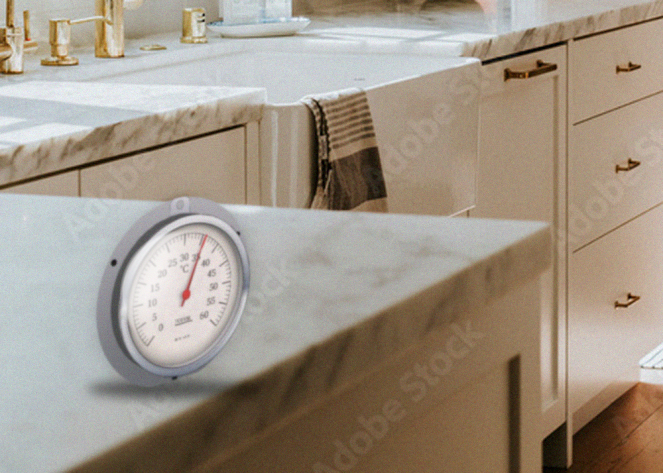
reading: 35
